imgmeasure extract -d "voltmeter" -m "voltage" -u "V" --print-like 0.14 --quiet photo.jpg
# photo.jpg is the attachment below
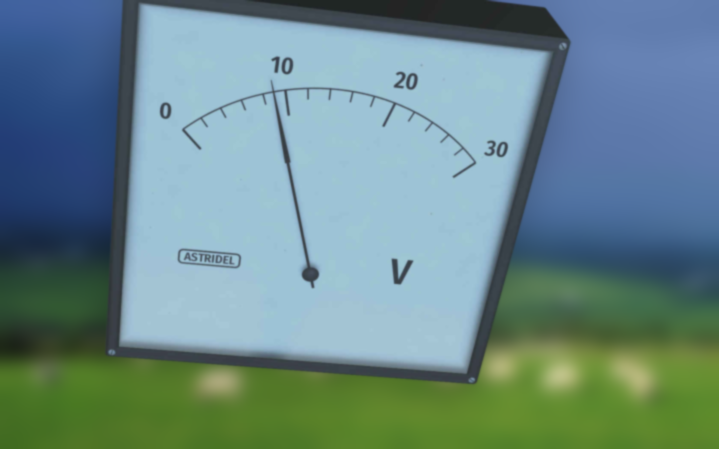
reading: 9
